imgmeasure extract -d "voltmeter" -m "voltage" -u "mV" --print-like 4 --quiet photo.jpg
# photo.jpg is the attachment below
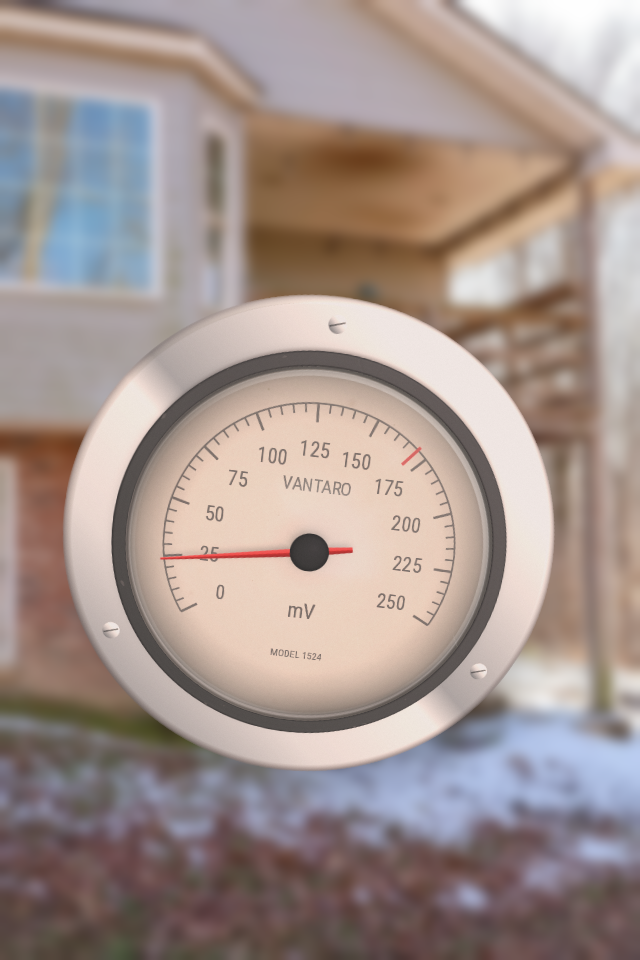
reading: 25
